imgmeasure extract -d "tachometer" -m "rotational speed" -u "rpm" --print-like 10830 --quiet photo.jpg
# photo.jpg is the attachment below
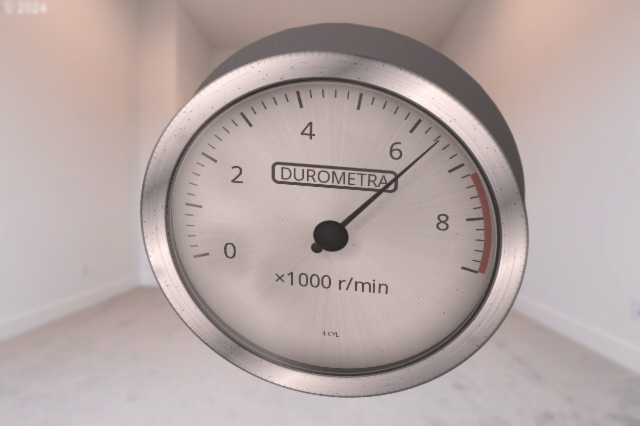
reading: 6400
